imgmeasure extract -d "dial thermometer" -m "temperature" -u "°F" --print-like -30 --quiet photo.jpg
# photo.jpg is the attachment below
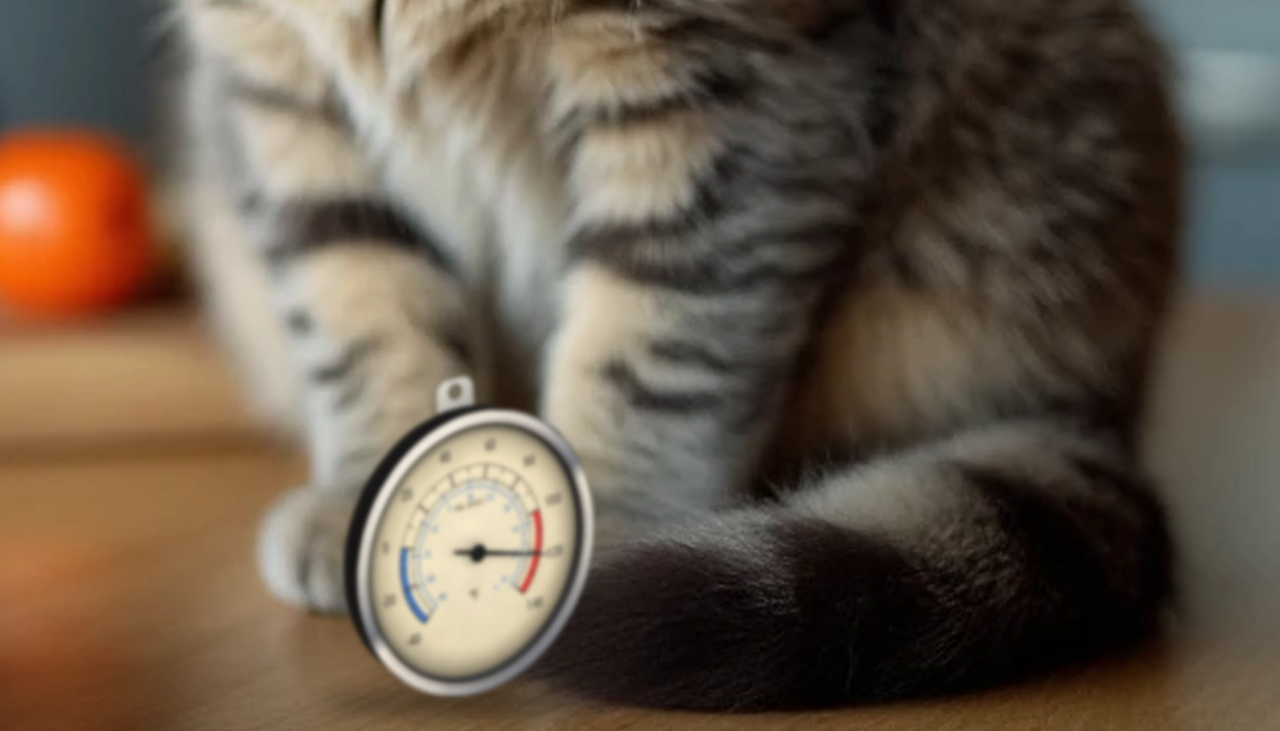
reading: 120
